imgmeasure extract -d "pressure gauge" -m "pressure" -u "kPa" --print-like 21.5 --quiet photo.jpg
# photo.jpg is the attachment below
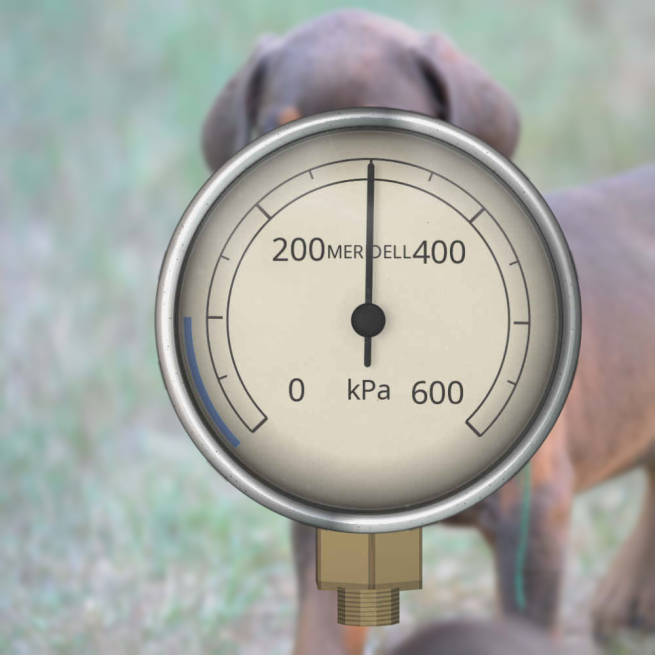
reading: 300
